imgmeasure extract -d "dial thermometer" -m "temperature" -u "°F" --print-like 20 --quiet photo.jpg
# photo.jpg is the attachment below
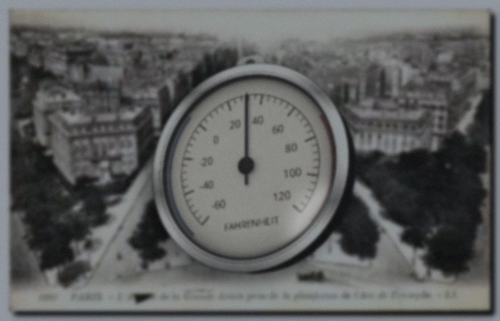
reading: 32
